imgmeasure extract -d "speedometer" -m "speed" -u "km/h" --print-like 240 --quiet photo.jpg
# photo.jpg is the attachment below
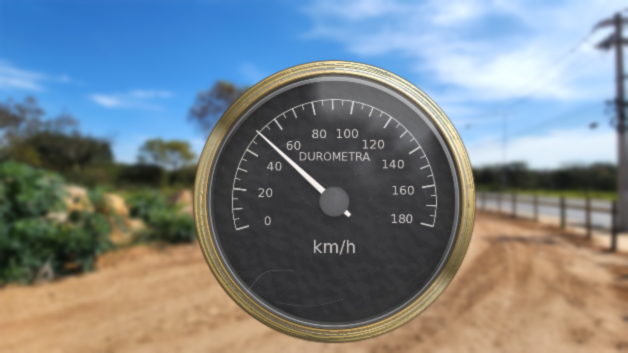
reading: 50
